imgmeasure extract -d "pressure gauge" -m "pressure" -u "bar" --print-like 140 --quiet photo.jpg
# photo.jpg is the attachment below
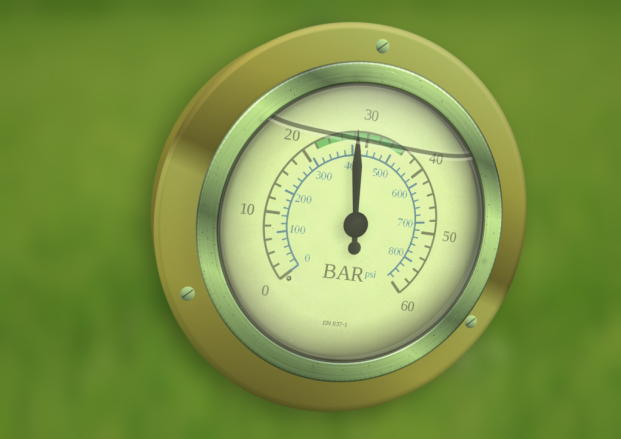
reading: 28
